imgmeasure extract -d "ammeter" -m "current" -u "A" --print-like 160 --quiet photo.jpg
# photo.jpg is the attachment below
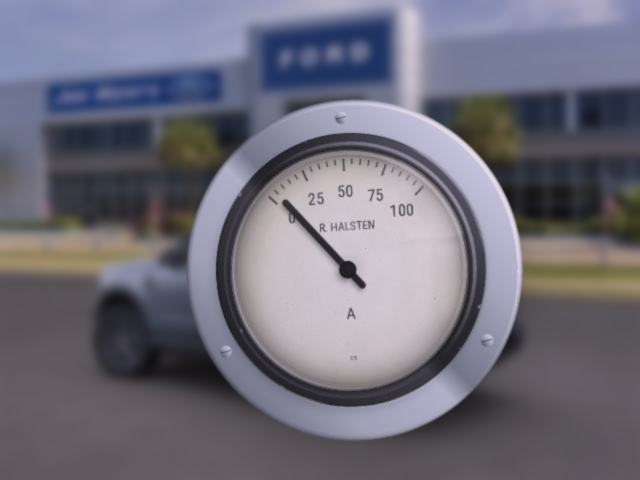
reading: 5
